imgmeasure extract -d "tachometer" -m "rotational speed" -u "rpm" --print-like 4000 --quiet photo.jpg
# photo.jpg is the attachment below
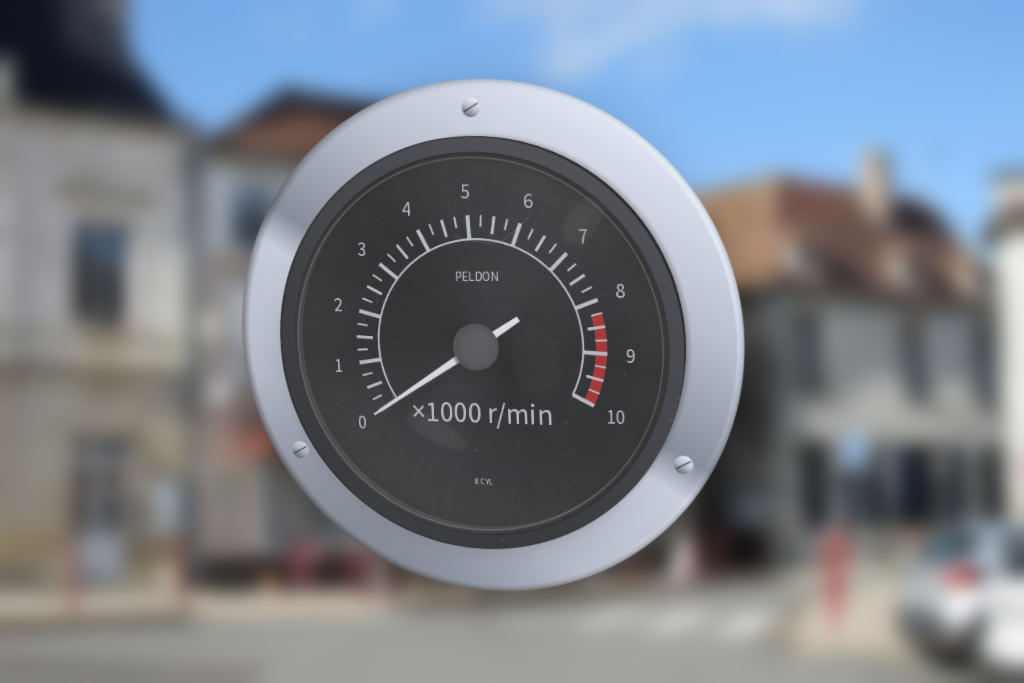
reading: 0
